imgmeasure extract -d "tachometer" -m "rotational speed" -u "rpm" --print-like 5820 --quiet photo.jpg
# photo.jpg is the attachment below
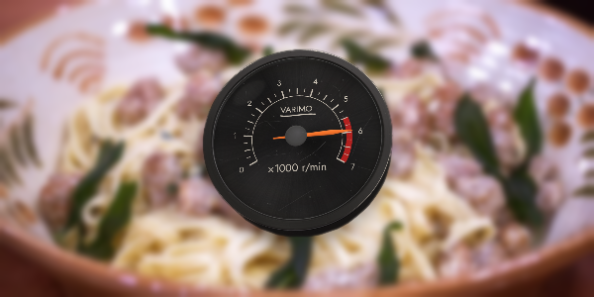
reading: 6000
